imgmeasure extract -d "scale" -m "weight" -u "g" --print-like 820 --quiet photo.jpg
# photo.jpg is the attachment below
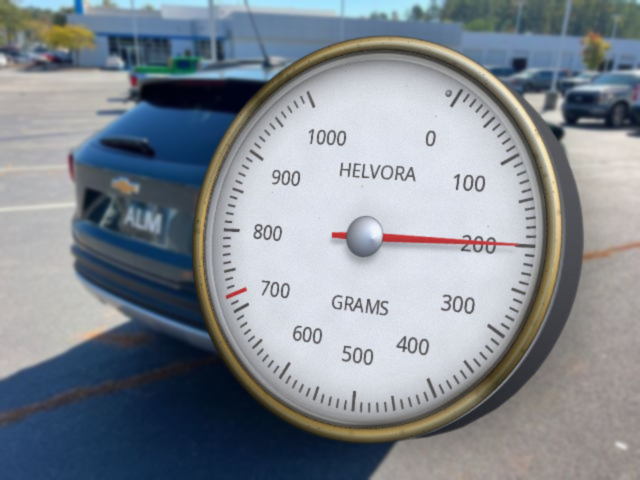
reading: 200
